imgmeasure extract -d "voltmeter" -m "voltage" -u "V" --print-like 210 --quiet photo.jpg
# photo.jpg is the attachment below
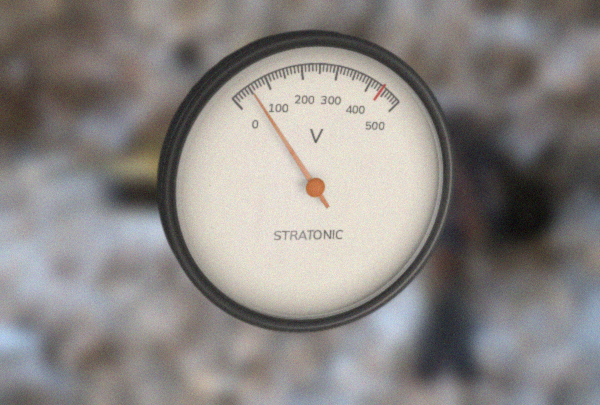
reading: 50
